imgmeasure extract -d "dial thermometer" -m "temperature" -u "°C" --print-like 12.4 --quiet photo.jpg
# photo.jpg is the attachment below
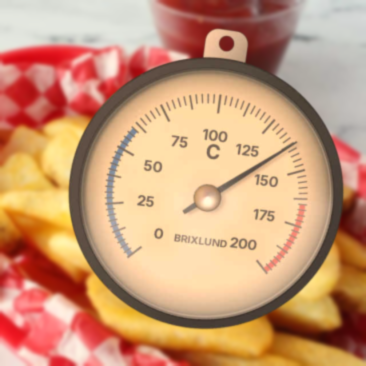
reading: 137.5
